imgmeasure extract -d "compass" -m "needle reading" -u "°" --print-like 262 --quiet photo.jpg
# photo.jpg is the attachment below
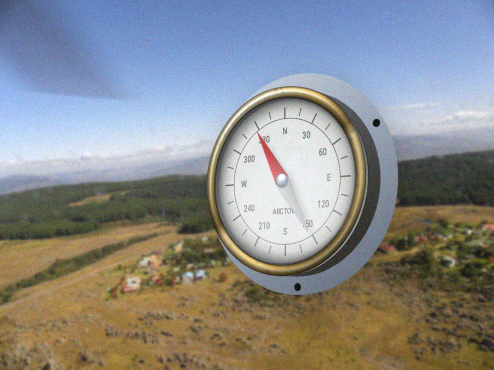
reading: 330
